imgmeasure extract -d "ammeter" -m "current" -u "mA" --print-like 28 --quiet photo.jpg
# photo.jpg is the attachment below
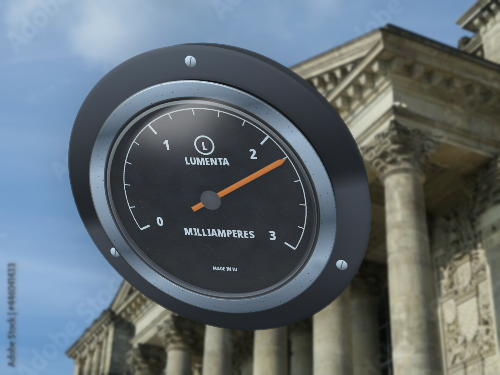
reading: 2.2
